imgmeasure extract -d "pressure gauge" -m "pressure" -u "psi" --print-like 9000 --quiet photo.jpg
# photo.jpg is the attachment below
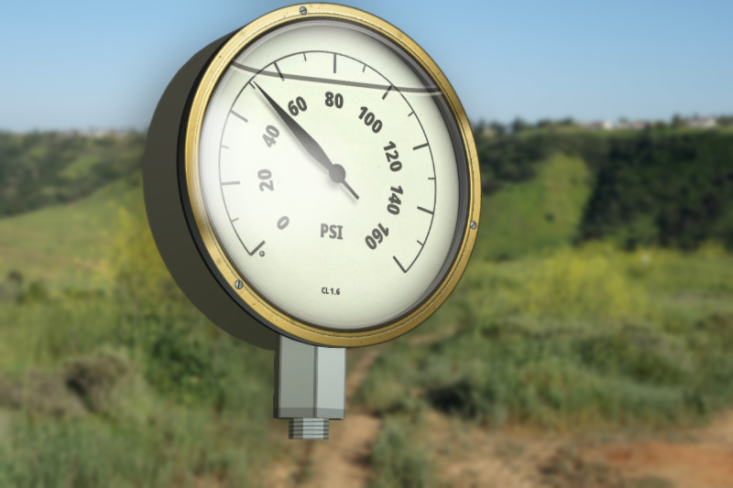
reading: 50
